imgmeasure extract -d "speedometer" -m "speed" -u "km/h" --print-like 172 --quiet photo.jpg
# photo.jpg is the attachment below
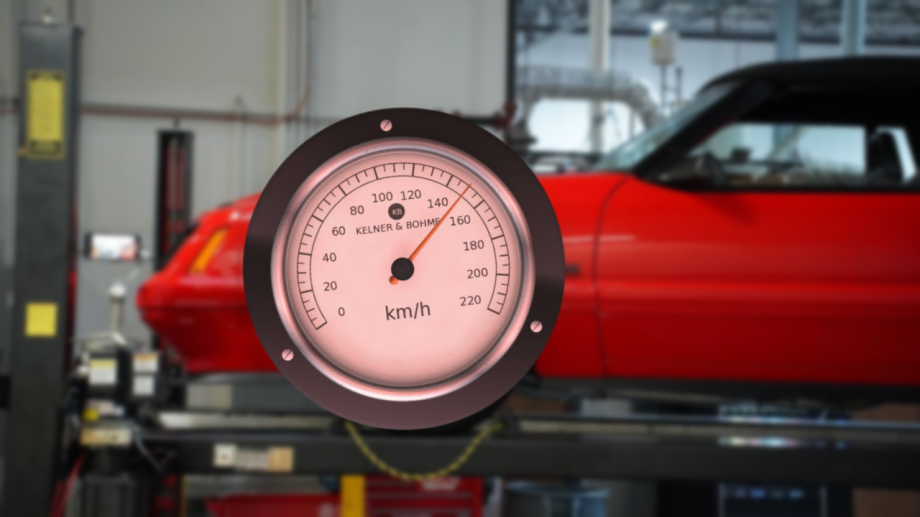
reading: 150
